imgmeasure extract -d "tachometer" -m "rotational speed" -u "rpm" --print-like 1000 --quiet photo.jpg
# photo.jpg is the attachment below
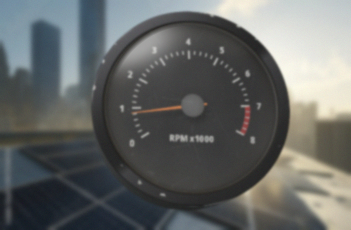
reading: 800
